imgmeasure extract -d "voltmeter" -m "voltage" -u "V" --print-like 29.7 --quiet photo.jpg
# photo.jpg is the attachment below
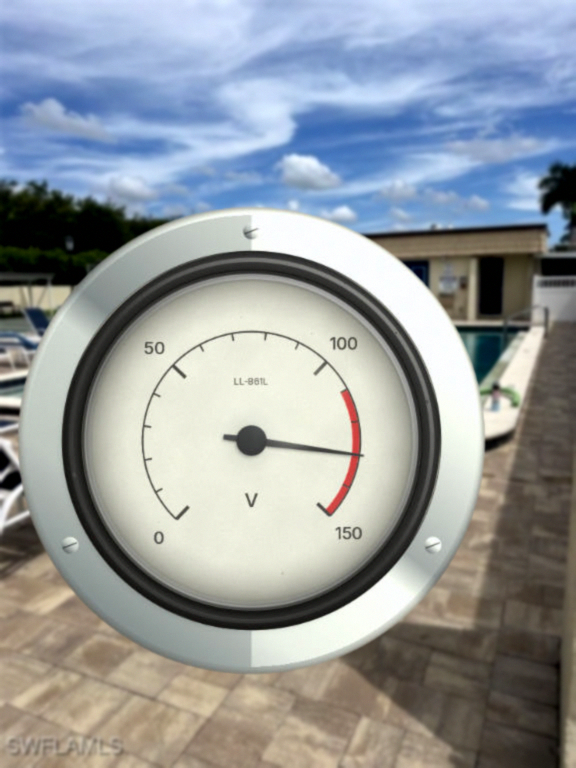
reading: 130
